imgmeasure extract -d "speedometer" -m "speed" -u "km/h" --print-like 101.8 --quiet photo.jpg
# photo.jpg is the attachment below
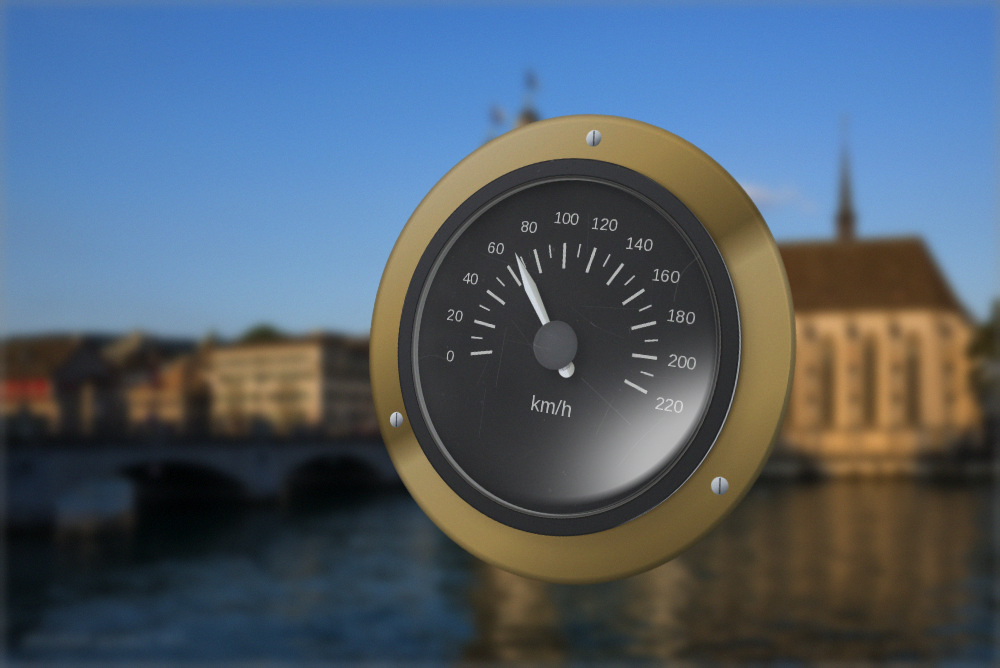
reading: 70
